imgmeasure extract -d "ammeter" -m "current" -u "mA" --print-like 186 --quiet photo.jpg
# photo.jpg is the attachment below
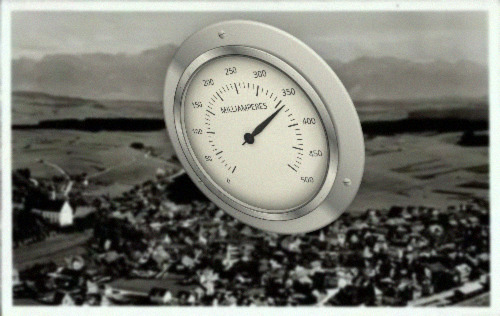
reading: 360
